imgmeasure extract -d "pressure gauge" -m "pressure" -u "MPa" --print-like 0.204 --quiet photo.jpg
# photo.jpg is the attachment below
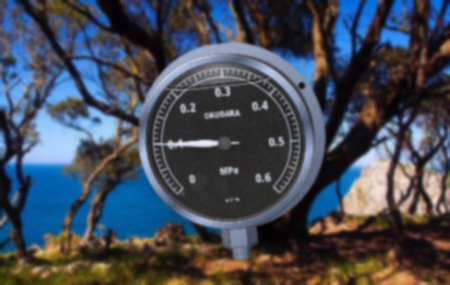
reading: 0.1
